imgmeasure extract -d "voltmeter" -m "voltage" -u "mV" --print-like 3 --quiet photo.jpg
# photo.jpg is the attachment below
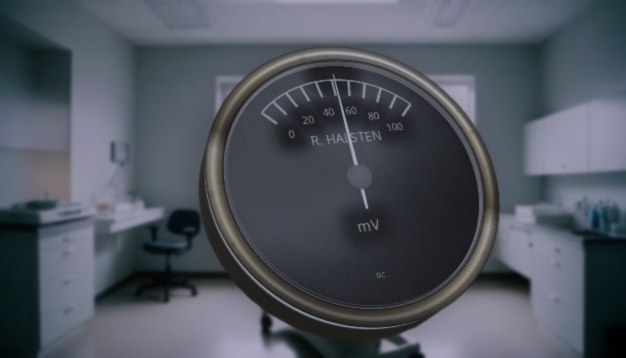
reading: 50
